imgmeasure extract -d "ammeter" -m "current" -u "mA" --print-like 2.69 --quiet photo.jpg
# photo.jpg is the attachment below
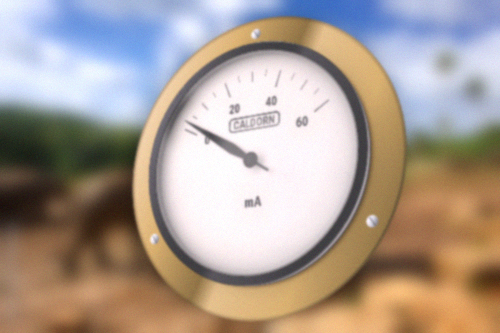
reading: 2.5
